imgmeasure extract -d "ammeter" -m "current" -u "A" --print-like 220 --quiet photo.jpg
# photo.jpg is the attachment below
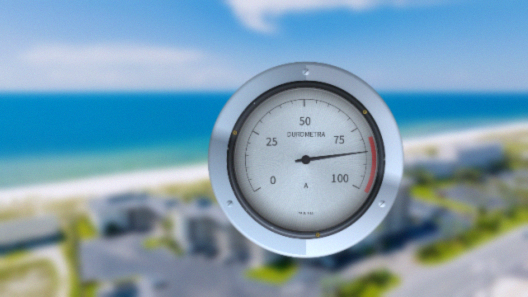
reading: 85
